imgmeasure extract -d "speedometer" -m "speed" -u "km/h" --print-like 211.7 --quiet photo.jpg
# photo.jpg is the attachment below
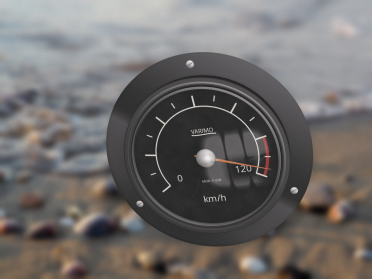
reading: 115
